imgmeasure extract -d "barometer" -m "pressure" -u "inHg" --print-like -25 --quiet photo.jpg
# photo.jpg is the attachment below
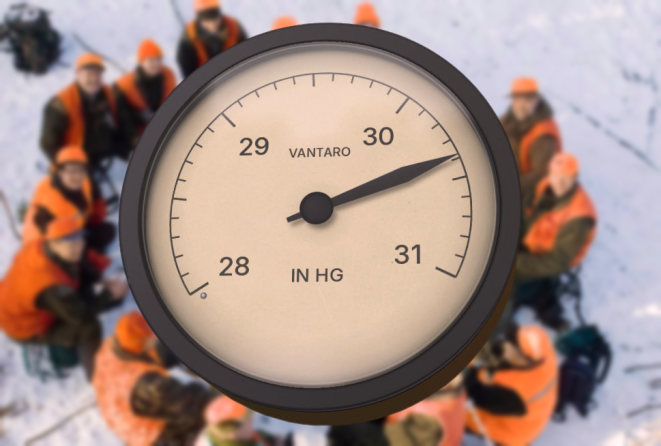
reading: 30.4
